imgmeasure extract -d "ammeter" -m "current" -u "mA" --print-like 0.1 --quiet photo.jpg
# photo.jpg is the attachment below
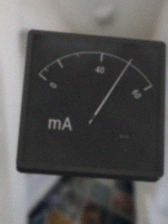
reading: 50
